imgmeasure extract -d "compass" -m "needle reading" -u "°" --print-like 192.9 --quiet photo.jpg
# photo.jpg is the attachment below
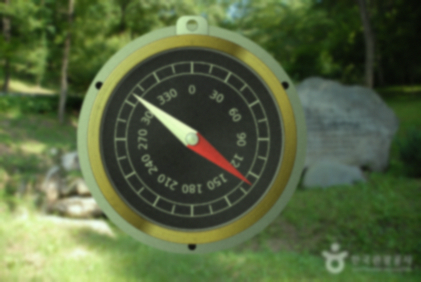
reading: 127.5
